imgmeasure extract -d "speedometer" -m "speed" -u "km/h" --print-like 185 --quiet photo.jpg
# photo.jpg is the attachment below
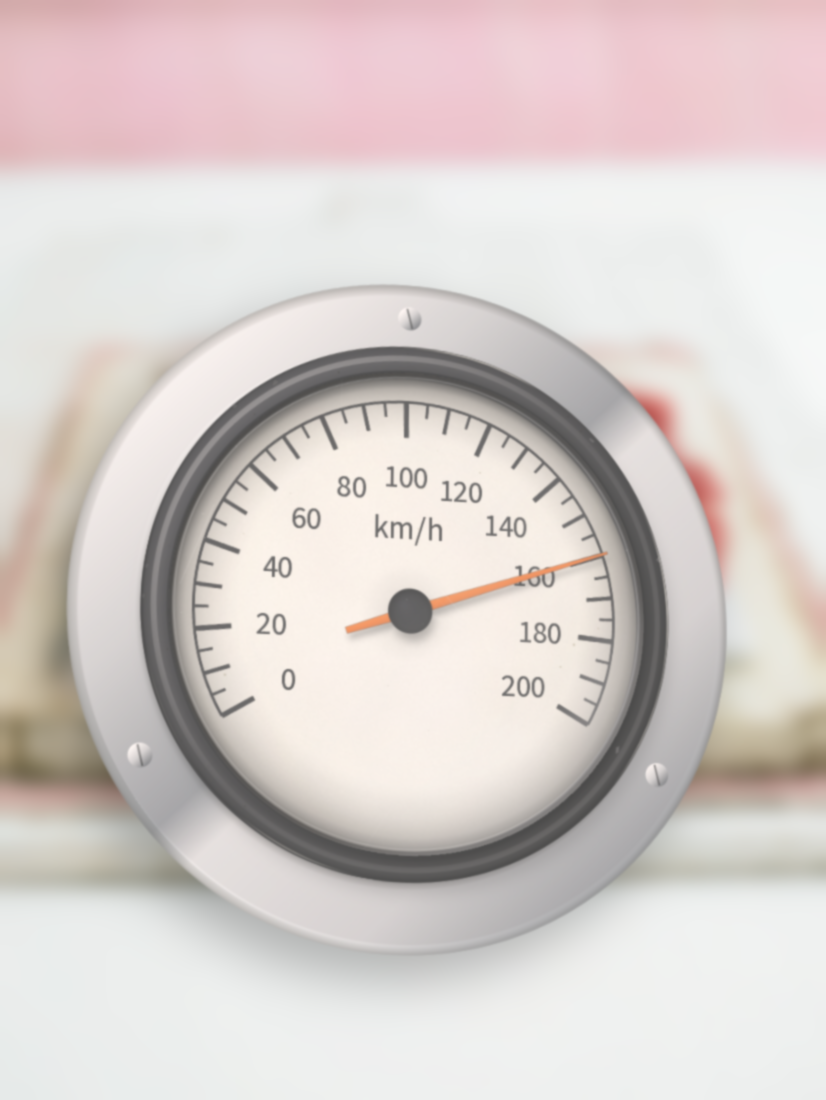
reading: 160
